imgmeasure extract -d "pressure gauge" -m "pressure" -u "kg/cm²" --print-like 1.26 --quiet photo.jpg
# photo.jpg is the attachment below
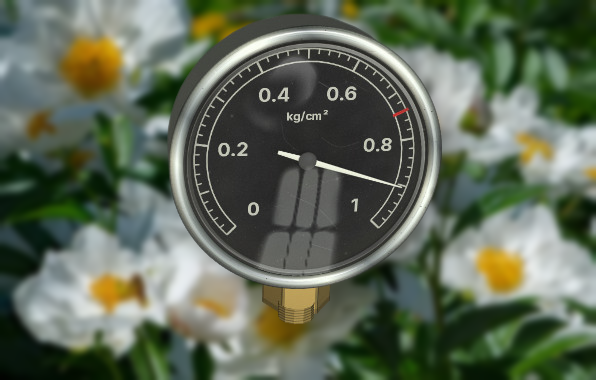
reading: 0.9
